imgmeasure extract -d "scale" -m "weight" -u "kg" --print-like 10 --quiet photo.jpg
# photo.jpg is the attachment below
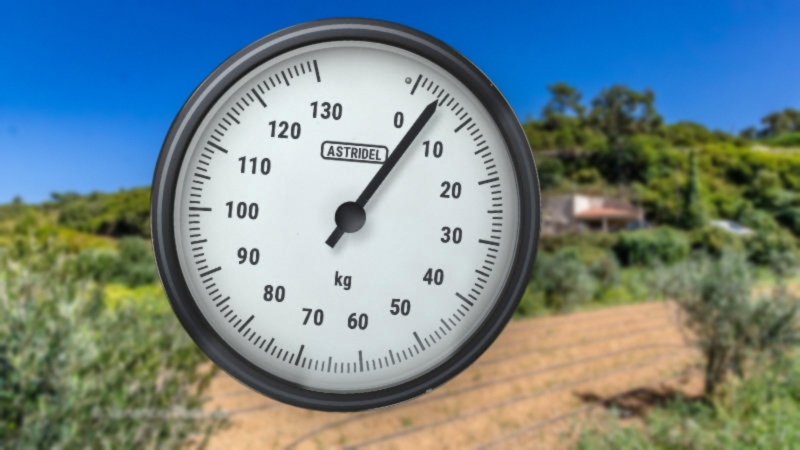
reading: 4
